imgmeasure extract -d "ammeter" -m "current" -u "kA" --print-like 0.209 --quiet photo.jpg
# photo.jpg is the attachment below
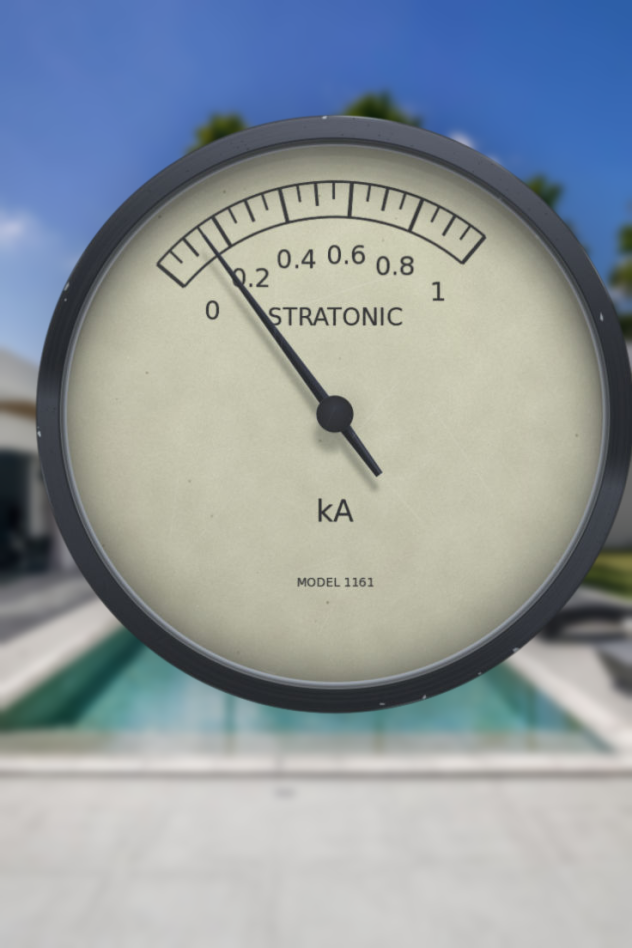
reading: 0.15
